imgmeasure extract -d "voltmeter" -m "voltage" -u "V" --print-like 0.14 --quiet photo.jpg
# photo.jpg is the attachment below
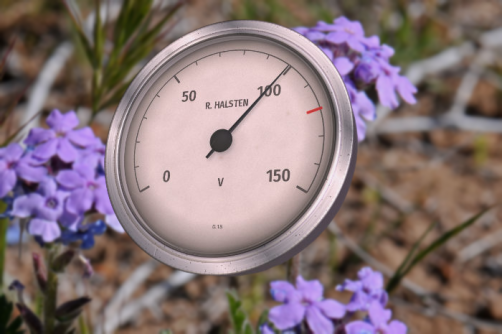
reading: 100
